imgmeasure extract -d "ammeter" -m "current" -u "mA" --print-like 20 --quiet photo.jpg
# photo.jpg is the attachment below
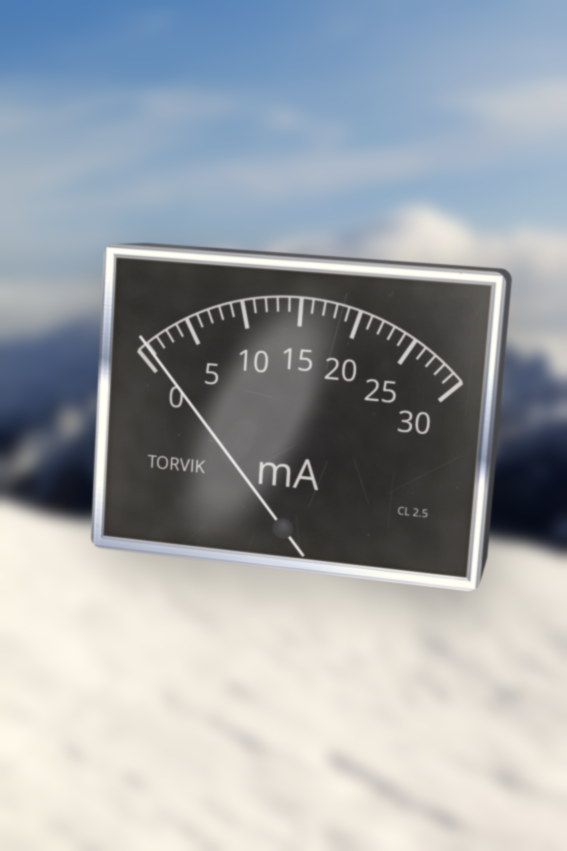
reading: 1
